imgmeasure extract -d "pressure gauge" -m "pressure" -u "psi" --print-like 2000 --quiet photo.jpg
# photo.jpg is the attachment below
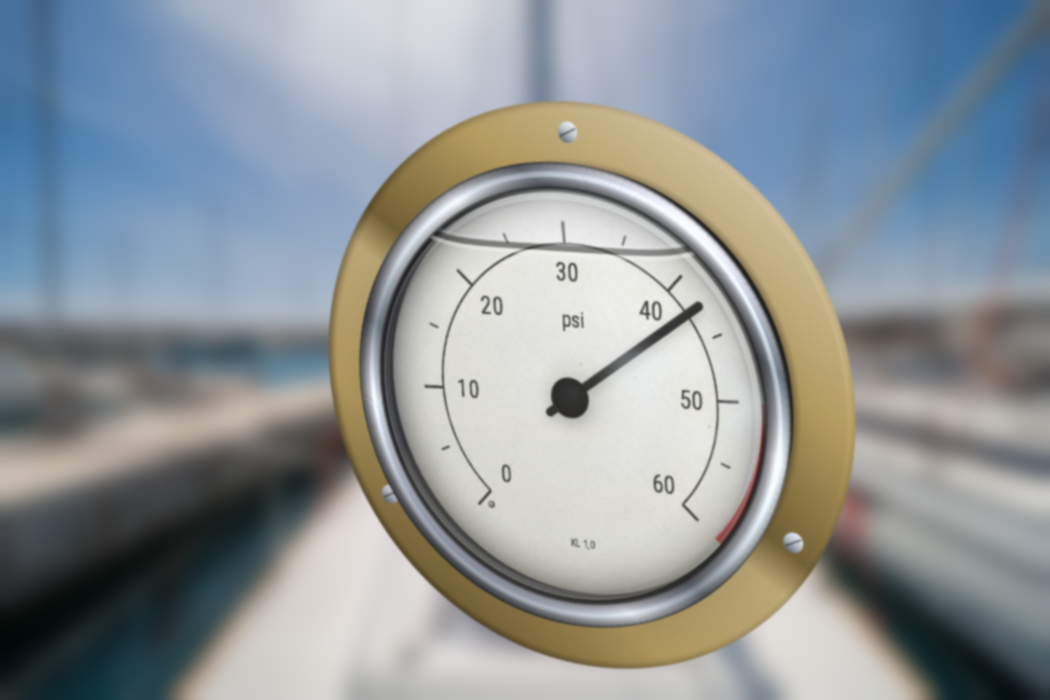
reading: 42.5
